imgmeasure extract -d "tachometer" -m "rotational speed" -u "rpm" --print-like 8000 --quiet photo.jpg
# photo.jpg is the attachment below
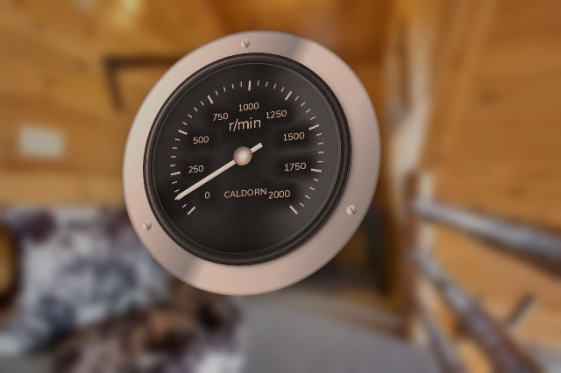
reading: 100
